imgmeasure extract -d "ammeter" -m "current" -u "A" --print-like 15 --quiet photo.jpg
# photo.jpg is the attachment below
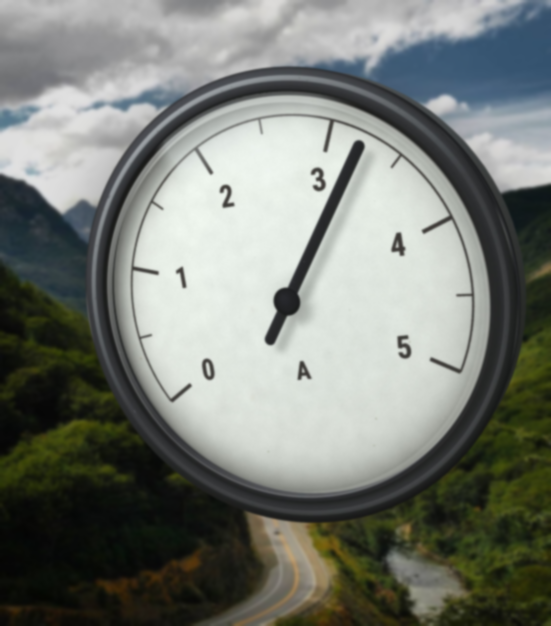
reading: 3.25
